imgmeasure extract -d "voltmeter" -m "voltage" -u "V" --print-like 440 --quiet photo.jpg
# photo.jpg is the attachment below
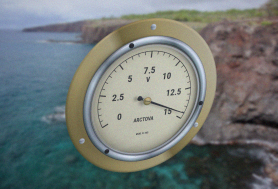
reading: 14.5
